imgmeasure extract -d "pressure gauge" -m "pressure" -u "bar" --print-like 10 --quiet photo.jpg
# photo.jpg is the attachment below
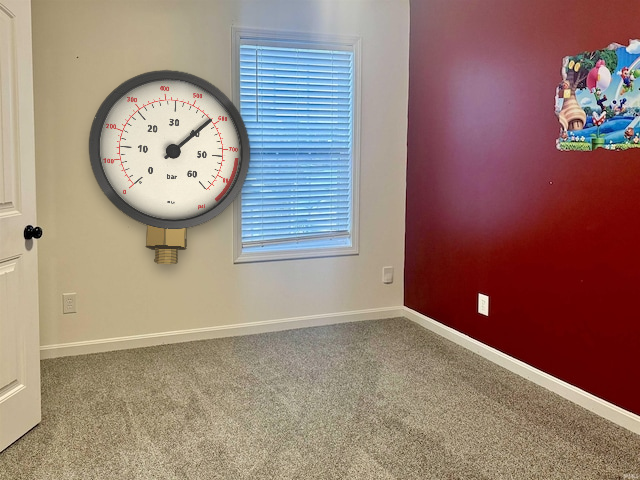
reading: 40
